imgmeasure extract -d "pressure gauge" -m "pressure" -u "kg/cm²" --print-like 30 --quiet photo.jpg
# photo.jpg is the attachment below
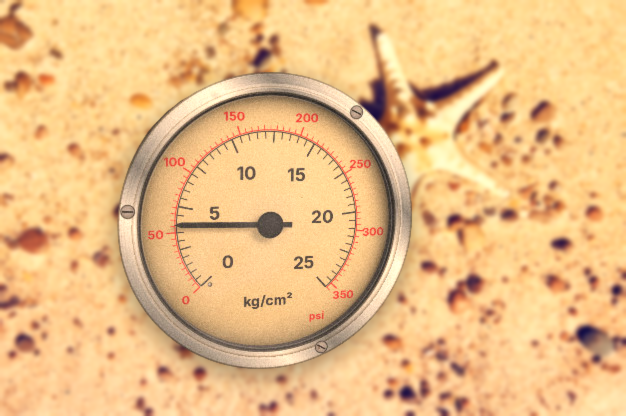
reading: 4
